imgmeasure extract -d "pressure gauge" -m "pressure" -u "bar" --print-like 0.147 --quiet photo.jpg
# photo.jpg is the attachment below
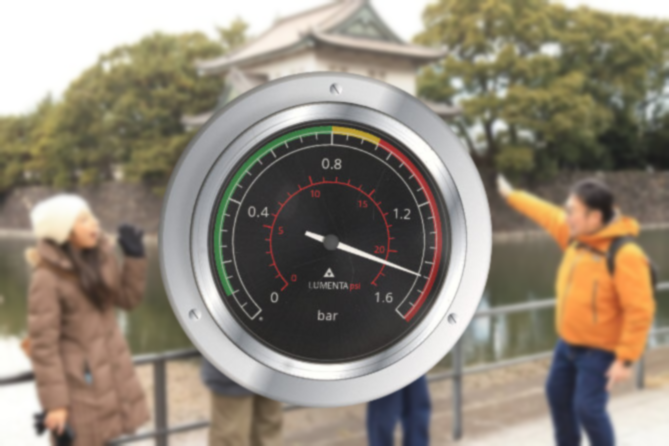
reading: 1.45
